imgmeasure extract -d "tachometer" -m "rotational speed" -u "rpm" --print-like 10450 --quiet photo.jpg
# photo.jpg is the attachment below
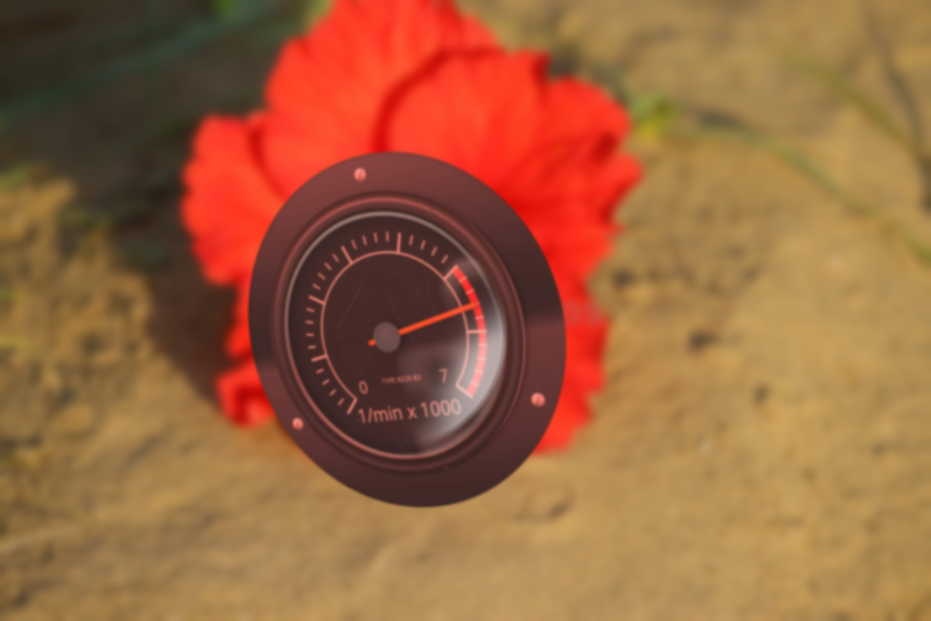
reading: 5600
